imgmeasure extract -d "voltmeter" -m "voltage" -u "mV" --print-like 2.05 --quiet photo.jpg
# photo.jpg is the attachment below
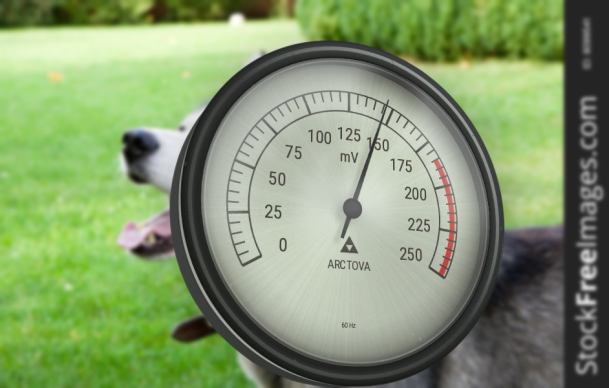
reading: 145
